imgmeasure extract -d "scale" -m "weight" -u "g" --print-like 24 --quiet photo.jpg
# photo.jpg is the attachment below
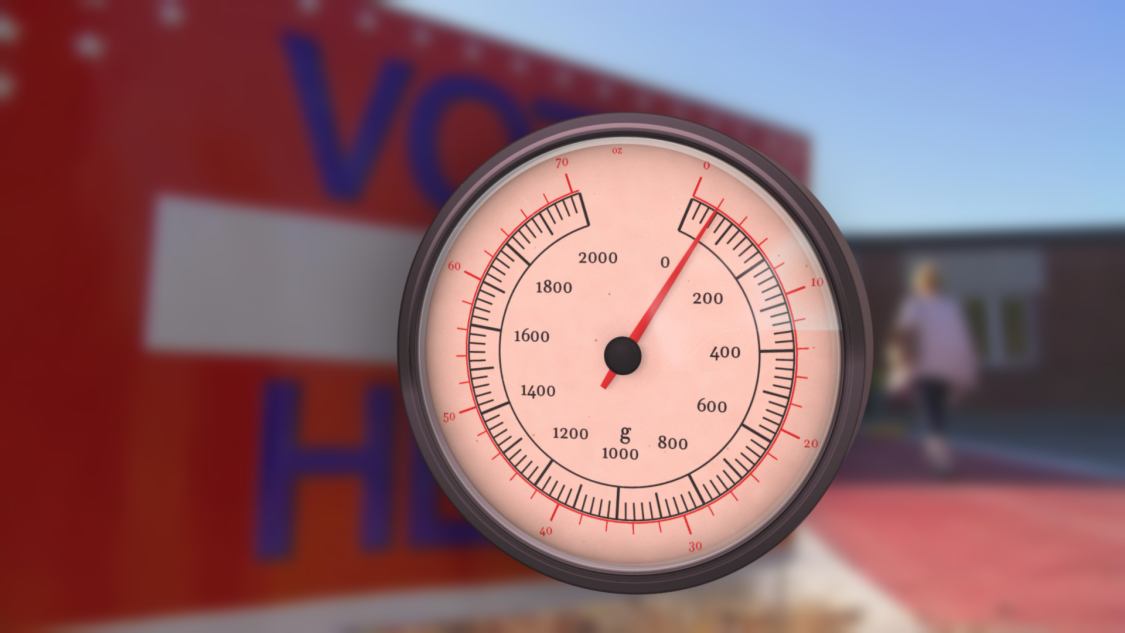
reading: 60
